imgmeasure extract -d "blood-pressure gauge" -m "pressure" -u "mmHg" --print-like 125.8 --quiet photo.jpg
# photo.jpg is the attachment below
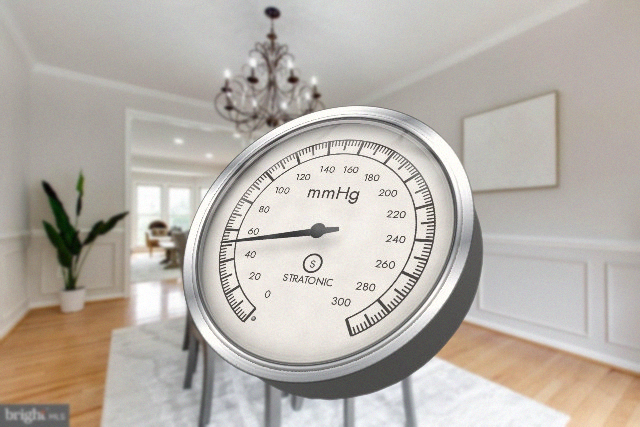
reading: 50
